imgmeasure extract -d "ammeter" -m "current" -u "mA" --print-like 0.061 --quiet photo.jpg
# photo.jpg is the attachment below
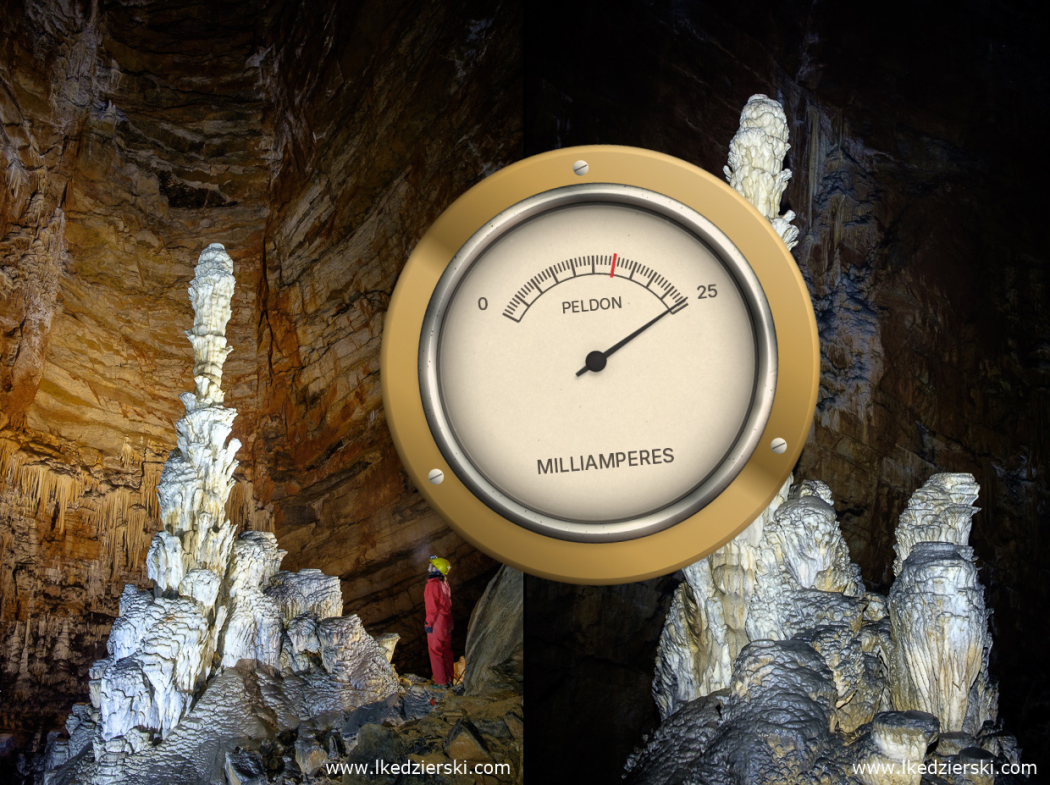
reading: 24.5
